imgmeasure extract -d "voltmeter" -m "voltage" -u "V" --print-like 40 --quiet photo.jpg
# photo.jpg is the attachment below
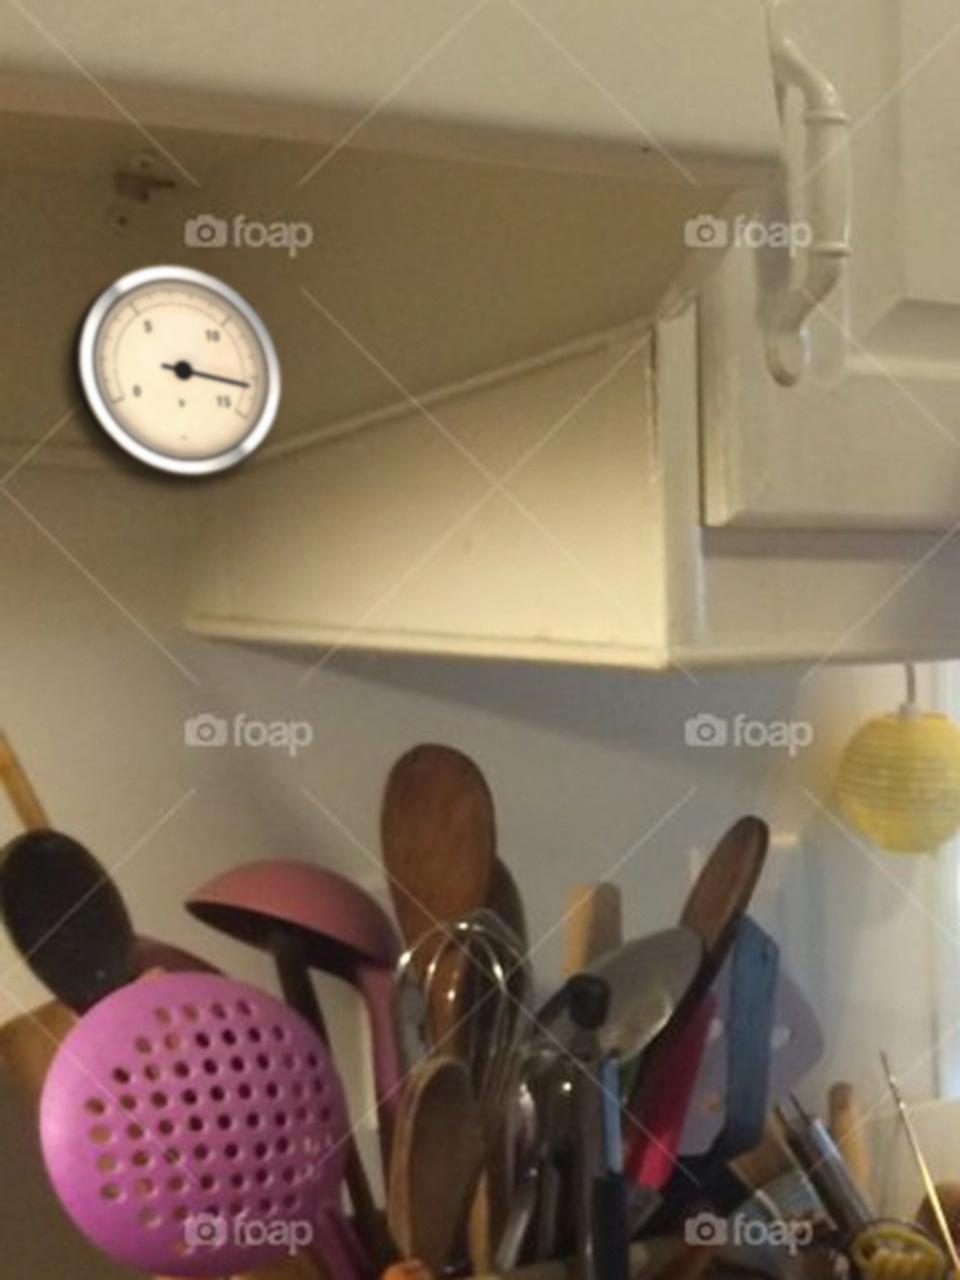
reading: 13.5
